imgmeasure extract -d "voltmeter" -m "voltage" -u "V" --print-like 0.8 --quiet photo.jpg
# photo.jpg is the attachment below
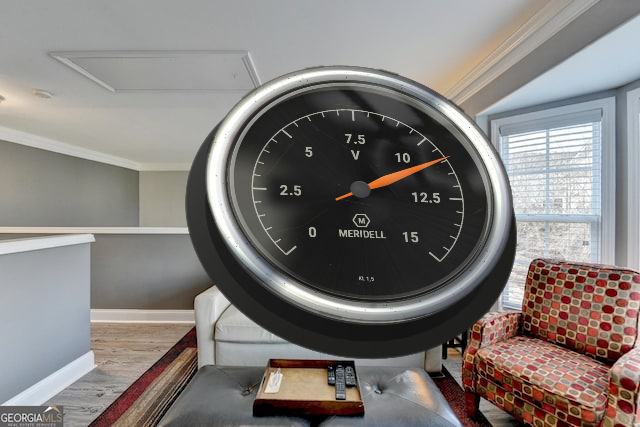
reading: 11
